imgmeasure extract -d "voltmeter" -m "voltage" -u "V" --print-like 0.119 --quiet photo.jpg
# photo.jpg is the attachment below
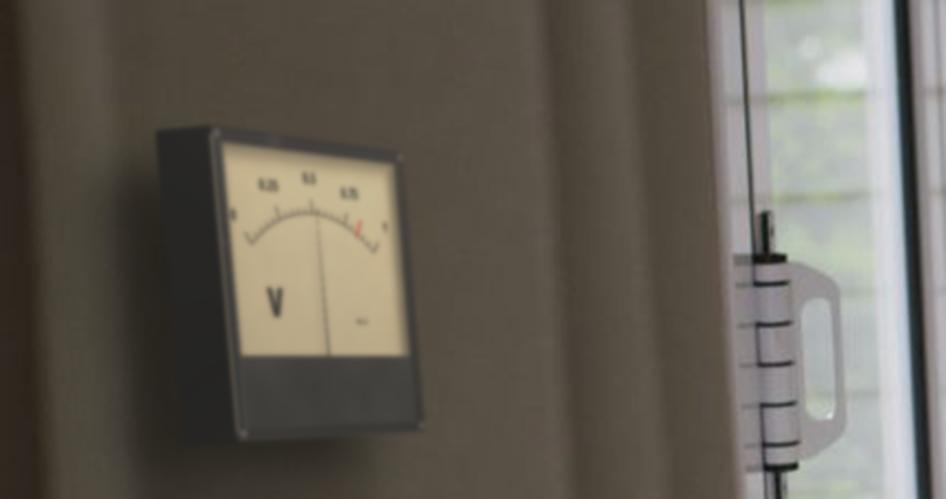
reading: 0.5
